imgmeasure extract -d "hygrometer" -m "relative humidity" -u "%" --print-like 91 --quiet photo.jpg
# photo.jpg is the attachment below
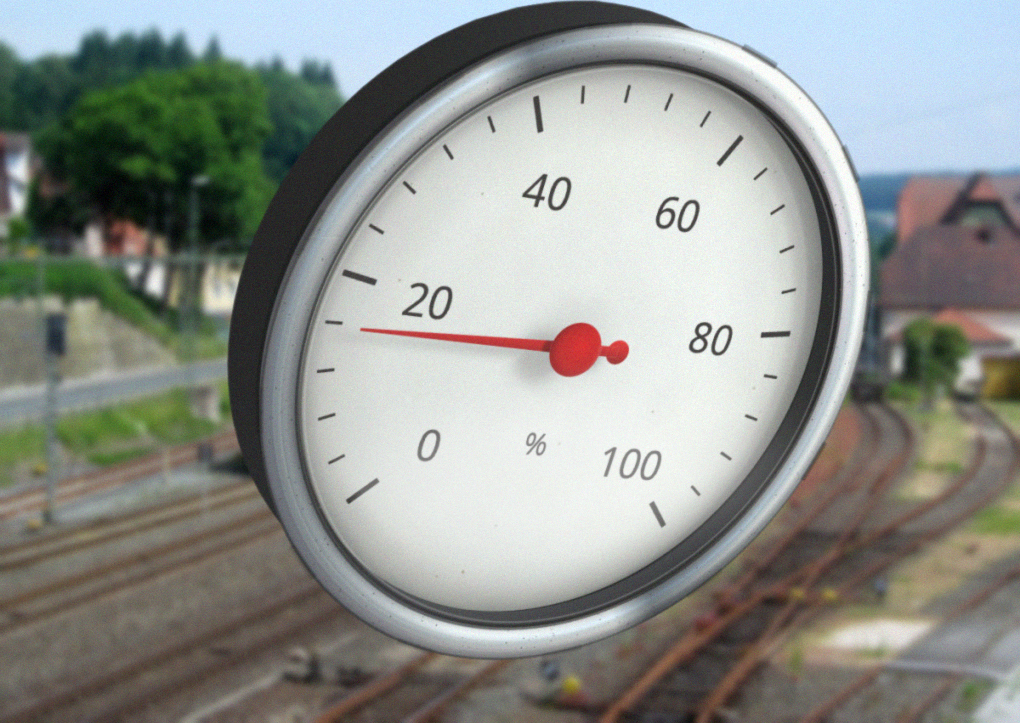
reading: 16
